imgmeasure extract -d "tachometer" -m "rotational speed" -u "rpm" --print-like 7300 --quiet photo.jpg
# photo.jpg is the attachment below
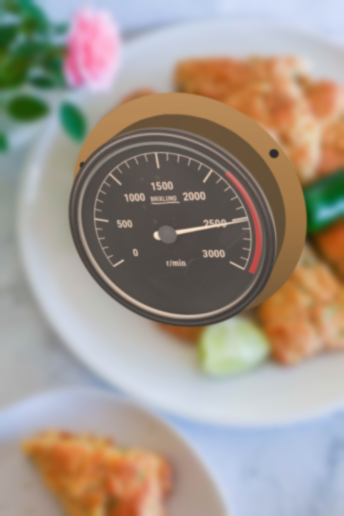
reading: 2500
